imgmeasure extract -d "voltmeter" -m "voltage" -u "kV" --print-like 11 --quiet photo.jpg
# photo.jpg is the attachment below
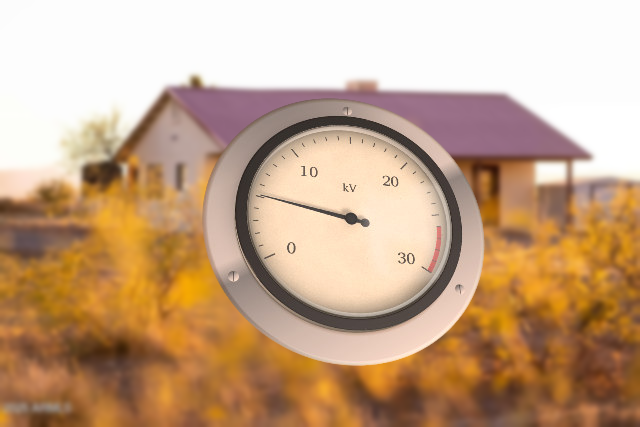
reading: 5
